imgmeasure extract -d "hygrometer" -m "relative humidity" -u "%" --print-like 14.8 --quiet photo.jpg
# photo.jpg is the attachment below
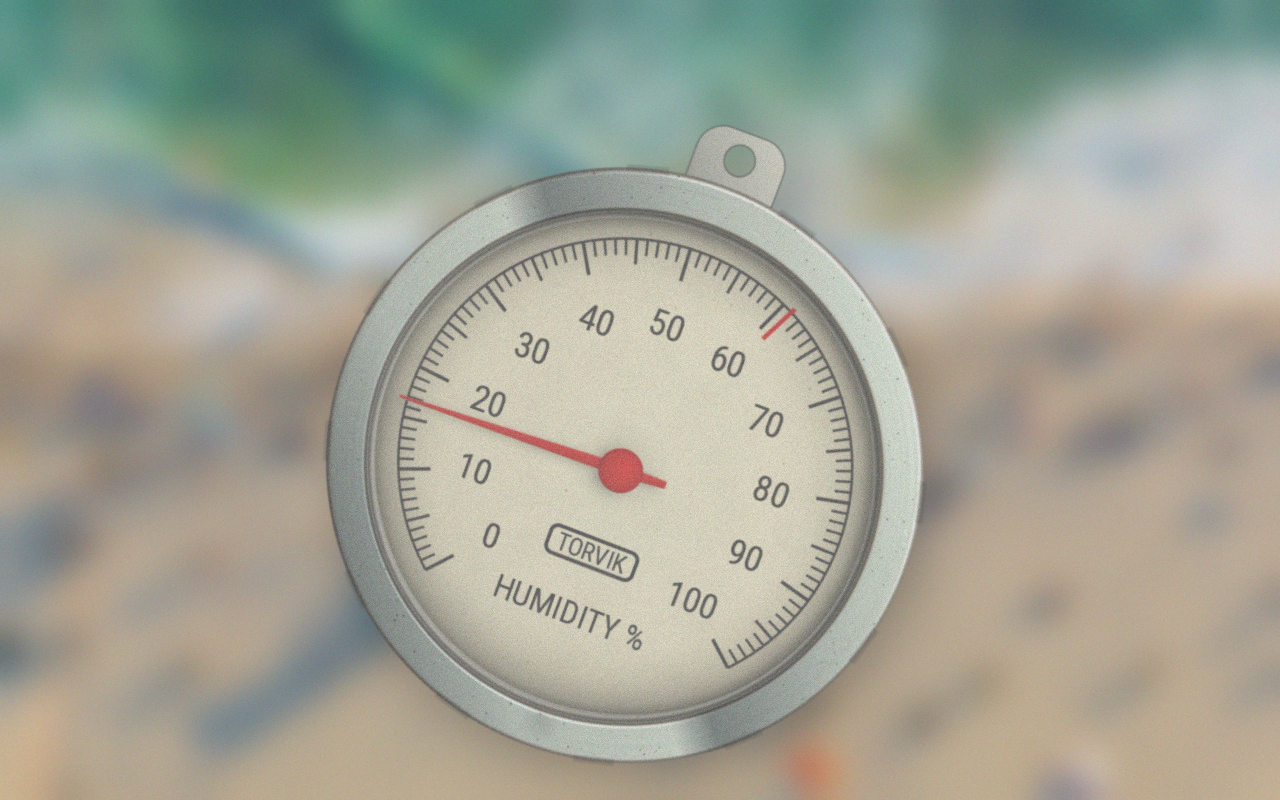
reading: 17
